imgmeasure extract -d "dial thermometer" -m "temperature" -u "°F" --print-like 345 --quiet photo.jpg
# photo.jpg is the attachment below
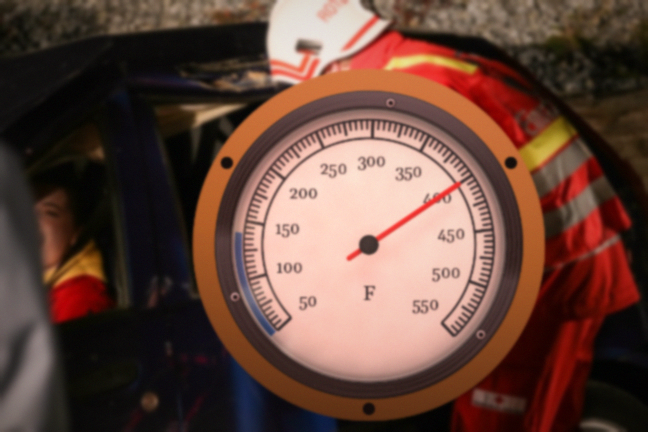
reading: 400
